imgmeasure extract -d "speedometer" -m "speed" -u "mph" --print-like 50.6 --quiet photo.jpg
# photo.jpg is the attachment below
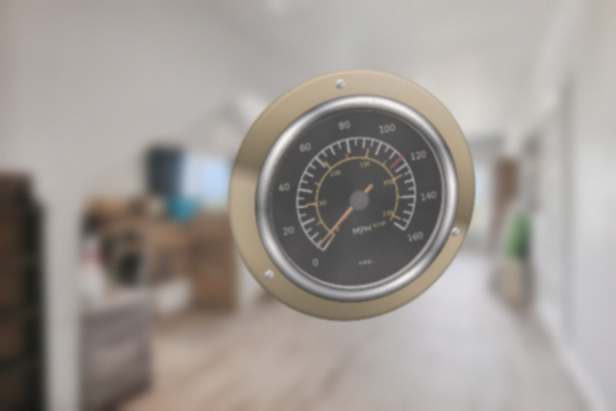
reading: 5
